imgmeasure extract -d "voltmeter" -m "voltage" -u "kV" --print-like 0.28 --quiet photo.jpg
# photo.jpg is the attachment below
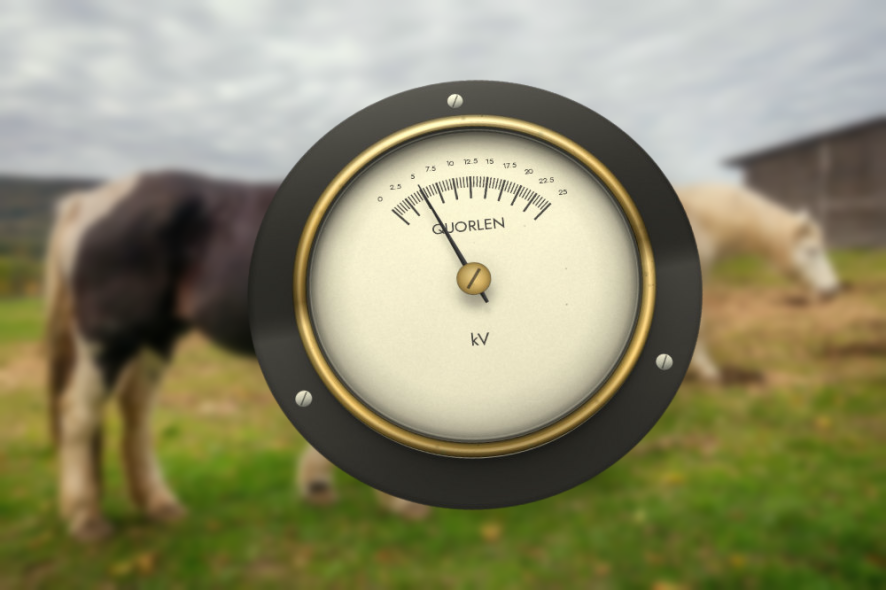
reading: 5
